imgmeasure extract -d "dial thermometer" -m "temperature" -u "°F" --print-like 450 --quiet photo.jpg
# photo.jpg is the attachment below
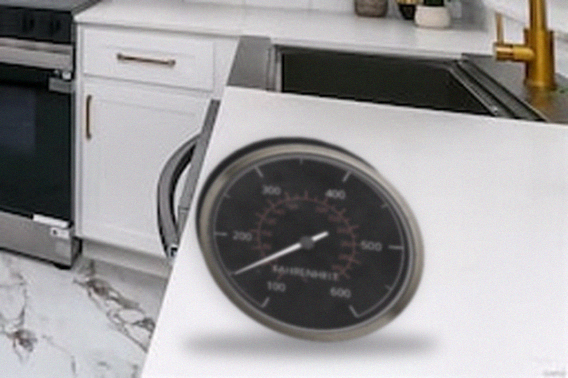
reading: 150
